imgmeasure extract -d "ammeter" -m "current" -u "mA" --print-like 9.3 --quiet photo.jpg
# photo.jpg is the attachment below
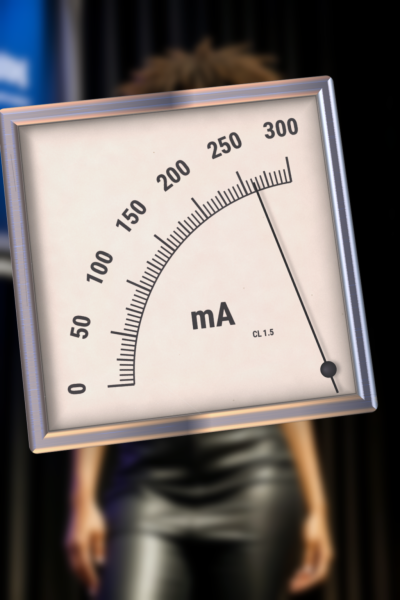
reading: 260
